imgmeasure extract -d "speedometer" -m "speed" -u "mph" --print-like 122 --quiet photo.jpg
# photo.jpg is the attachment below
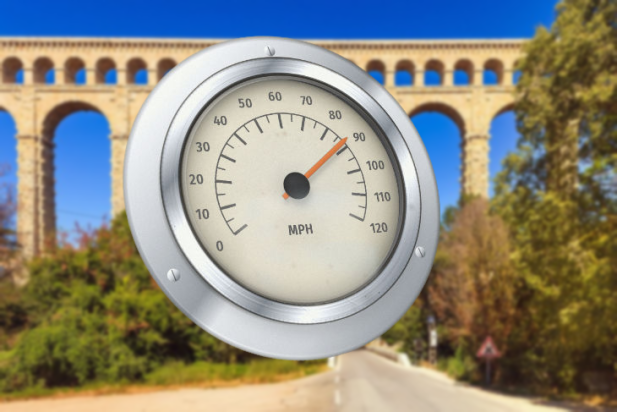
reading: 87.5
